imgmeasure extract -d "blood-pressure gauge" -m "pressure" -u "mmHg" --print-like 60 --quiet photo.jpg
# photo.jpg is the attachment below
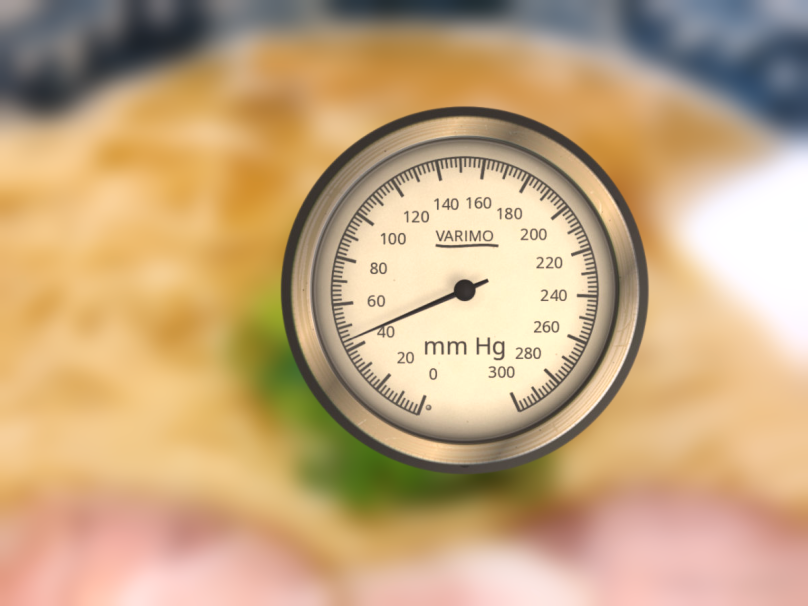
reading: 44
